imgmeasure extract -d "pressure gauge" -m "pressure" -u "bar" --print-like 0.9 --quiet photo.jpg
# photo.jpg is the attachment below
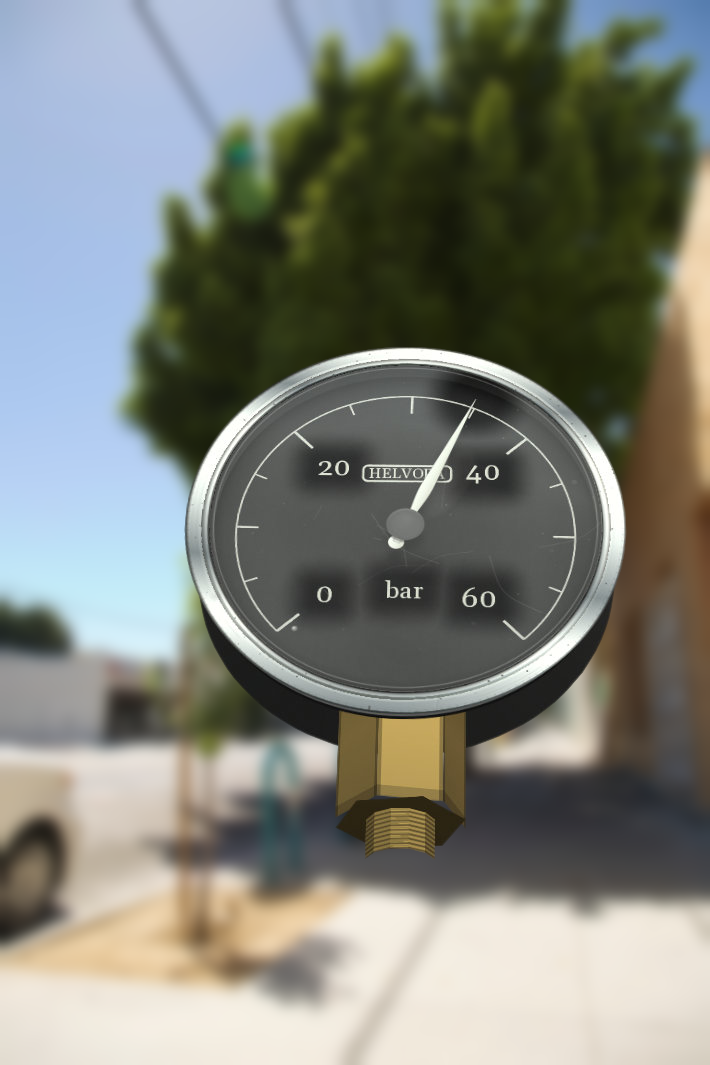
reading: 35
